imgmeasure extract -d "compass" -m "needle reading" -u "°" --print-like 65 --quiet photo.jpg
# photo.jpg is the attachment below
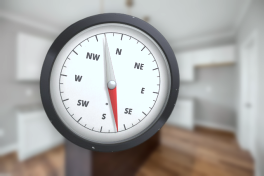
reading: 160
